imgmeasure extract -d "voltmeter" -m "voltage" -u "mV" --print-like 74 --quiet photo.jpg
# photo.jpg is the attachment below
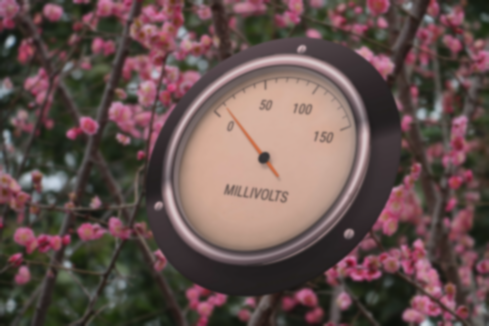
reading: 10
